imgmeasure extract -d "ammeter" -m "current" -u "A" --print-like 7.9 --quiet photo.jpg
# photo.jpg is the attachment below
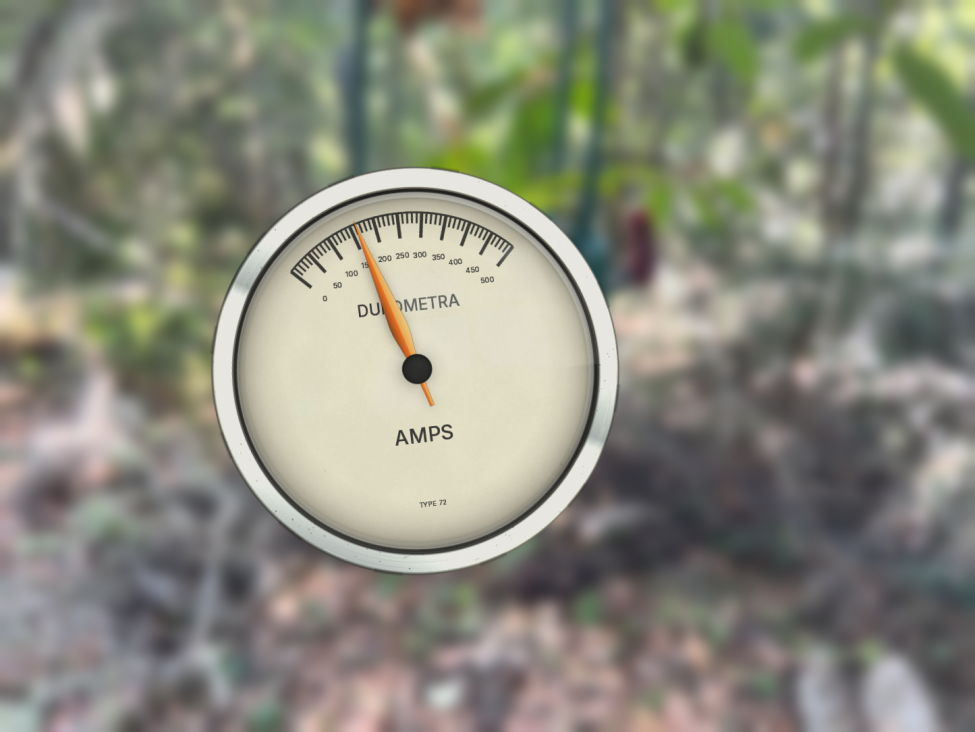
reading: 160
